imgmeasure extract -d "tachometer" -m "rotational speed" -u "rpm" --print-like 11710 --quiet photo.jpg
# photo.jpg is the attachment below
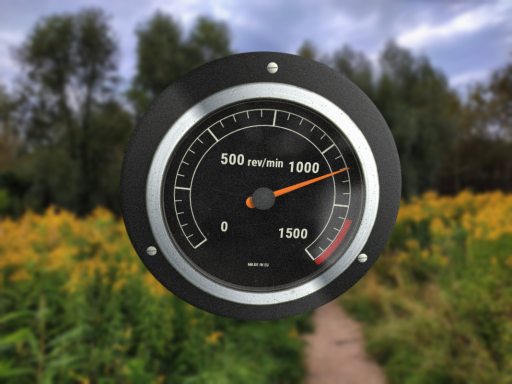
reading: 1100
